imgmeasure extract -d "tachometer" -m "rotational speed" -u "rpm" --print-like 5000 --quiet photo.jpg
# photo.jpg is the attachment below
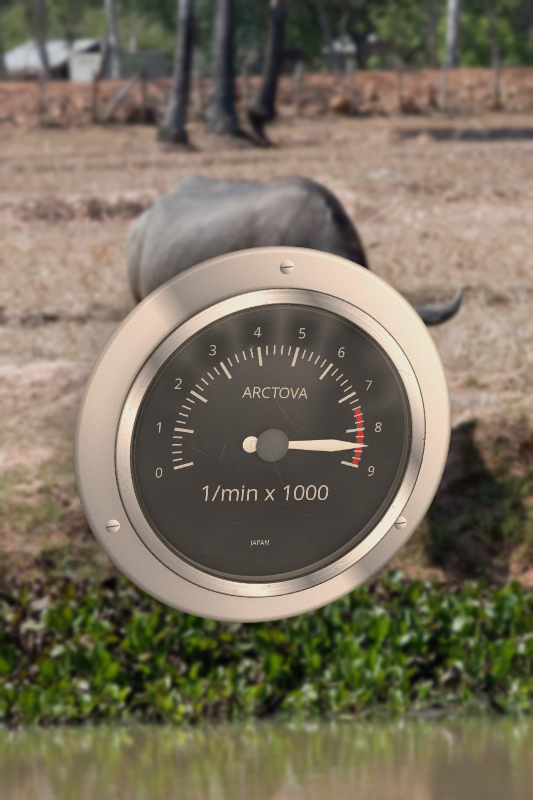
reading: 8400
